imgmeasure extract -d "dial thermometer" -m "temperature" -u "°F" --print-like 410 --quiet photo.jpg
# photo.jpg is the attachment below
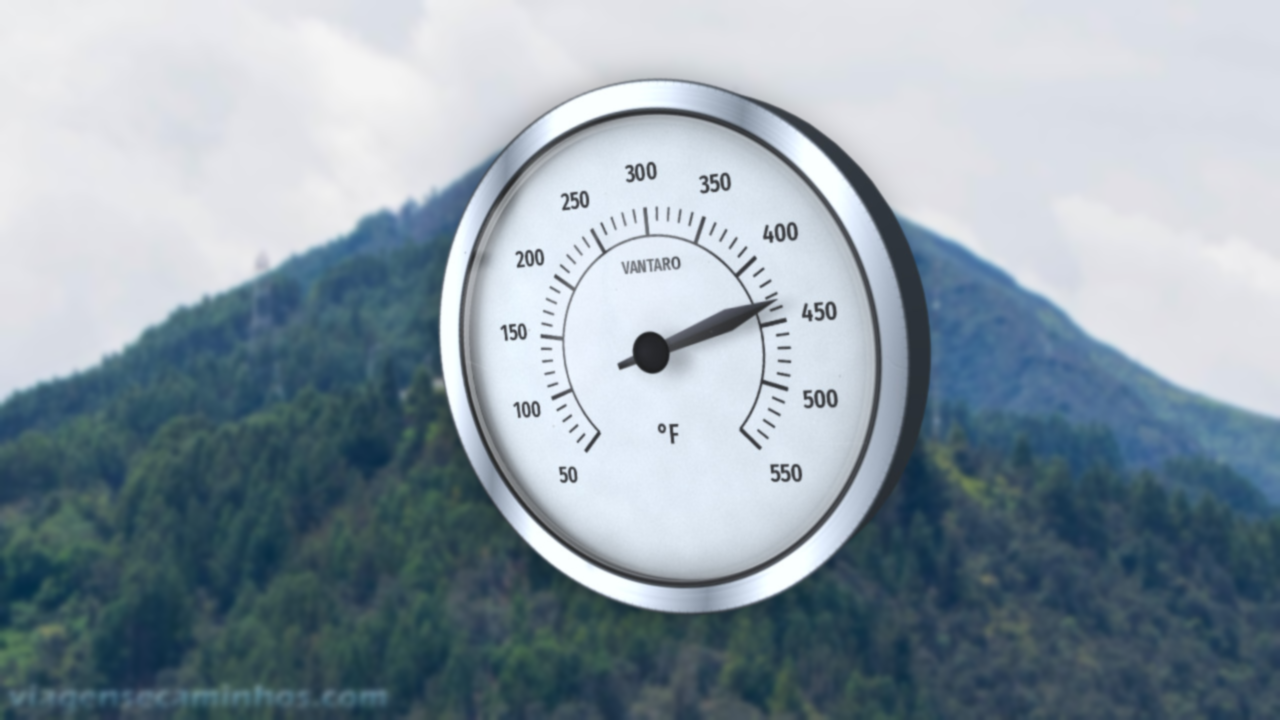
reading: 435
